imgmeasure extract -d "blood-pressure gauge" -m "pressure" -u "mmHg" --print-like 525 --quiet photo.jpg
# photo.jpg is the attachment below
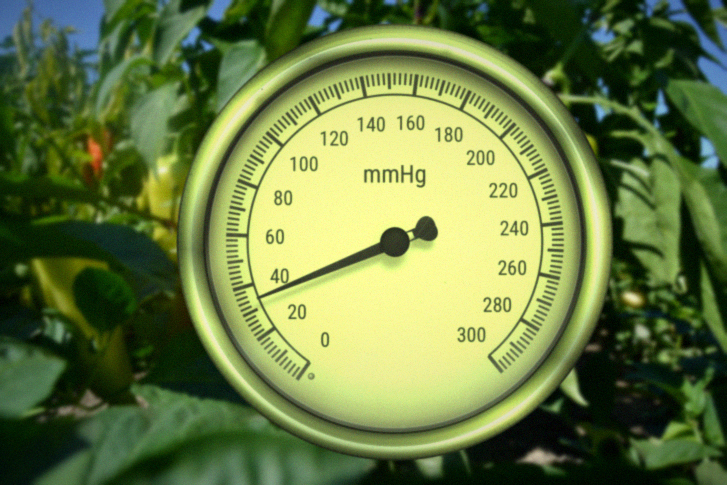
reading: 34
